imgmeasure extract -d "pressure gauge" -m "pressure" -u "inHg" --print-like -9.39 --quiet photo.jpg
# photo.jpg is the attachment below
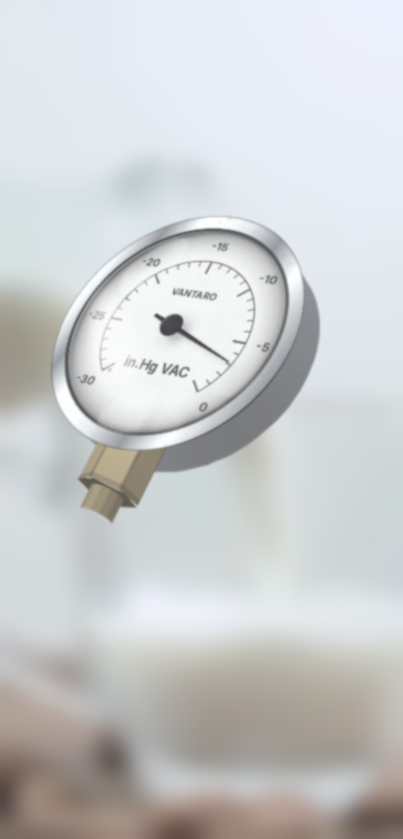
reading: -3
